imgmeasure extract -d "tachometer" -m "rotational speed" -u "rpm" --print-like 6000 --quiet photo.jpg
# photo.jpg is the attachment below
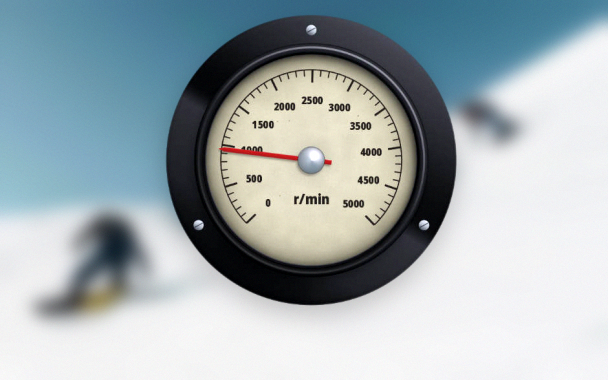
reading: 950
